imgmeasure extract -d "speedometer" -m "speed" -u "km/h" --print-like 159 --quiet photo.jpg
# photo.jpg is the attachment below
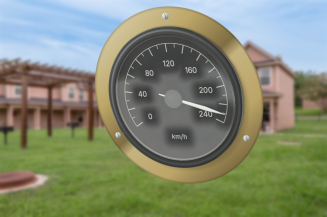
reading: 230
